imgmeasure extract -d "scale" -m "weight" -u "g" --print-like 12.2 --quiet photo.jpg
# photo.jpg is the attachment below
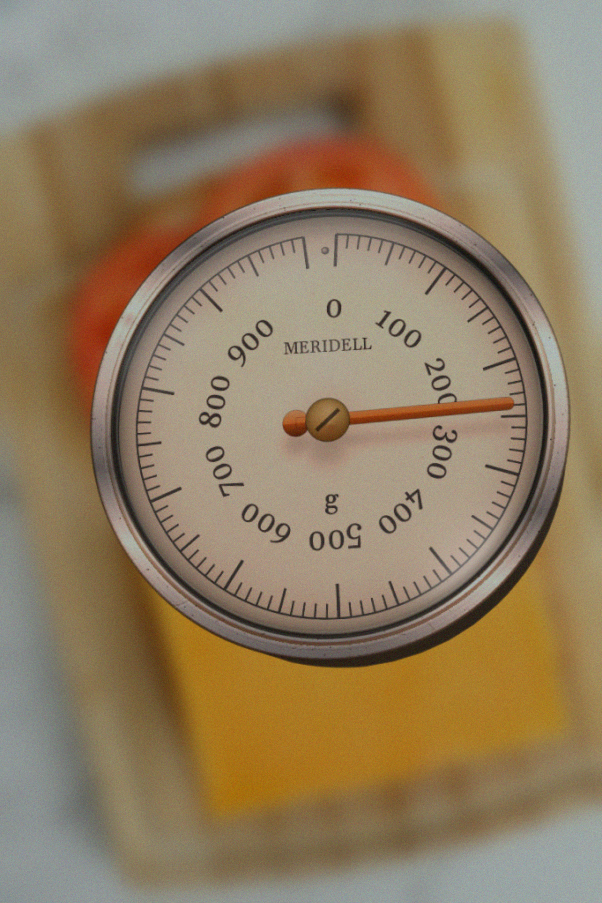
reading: 240
